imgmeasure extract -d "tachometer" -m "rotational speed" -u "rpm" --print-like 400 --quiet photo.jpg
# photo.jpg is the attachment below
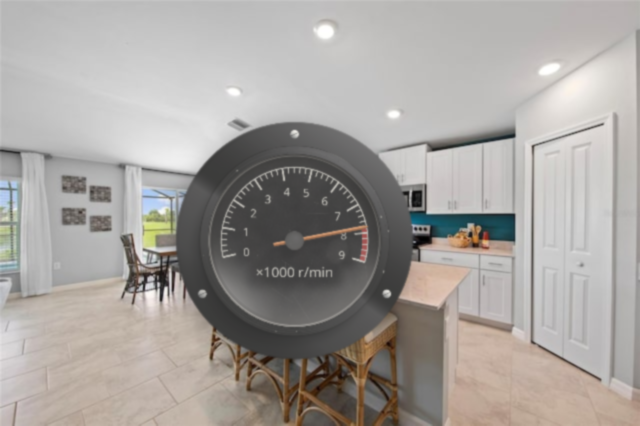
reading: 7800
